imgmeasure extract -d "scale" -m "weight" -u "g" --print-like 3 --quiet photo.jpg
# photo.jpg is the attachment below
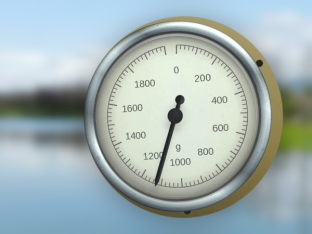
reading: 1120
